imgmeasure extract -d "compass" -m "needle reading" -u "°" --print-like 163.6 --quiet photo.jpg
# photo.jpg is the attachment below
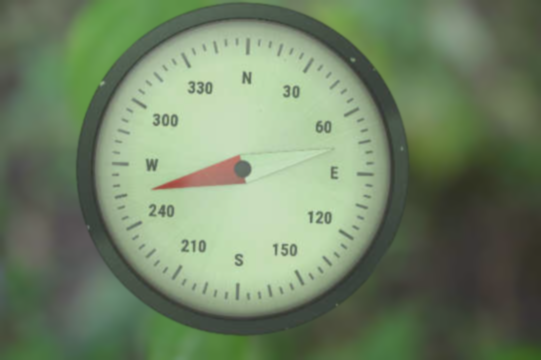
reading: 255
